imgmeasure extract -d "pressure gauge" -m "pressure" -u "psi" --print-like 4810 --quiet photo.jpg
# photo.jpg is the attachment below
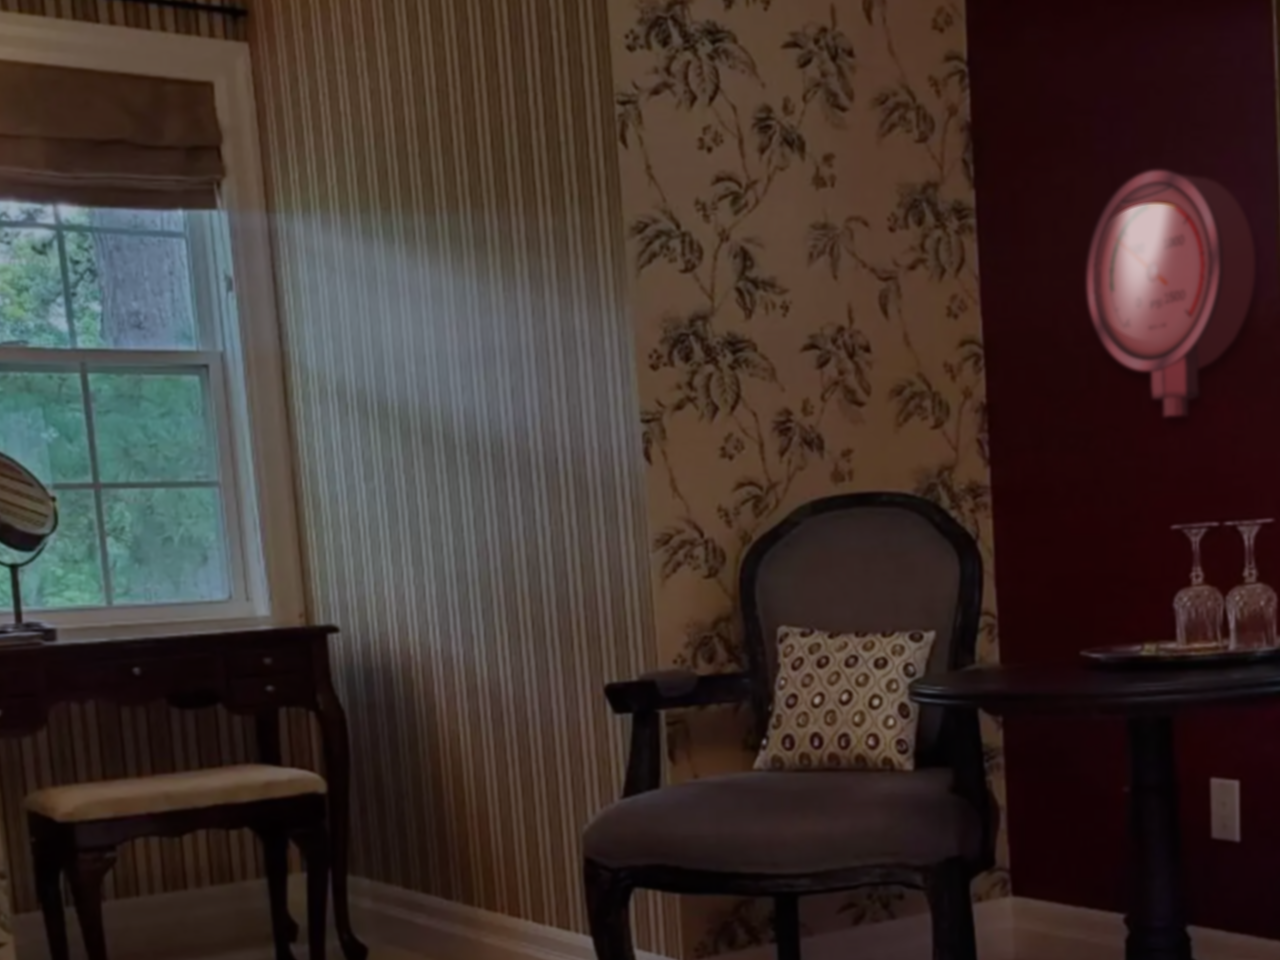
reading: 450
